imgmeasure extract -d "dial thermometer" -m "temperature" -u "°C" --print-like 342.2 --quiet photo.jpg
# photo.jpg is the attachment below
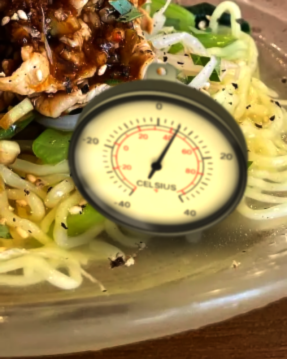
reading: 6
